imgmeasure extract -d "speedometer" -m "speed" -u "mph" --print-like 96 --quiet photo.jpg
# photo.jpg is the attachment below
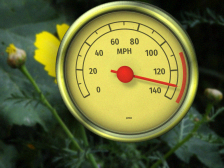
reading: 130
